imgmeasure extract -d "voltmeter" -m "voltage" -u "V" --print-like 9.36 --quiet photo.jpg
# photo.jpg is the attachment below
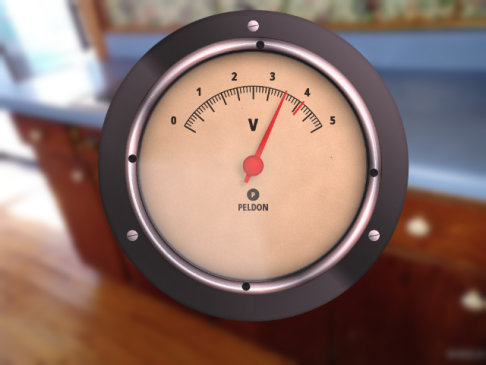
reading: 3.5
